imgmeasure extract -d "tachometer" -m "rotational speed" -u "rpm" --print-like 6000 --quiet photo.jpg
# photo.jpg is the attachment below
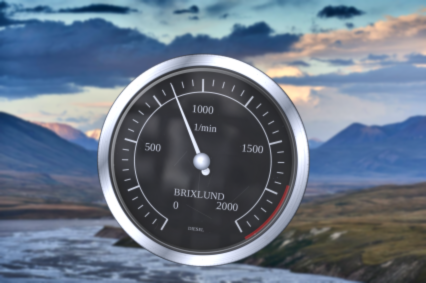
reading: 850
